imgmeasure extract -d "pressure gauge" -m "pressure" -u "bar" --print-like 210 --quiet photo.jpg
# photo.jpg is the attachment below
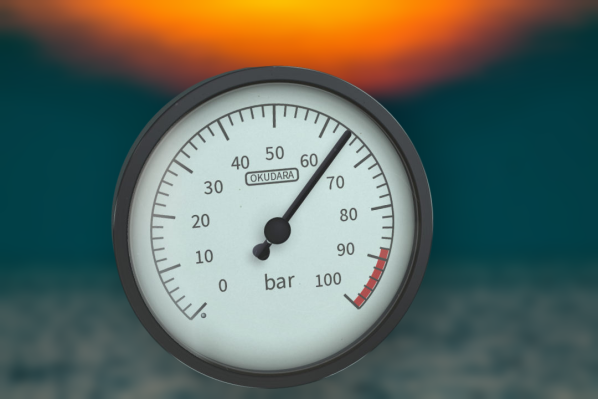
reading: 64
